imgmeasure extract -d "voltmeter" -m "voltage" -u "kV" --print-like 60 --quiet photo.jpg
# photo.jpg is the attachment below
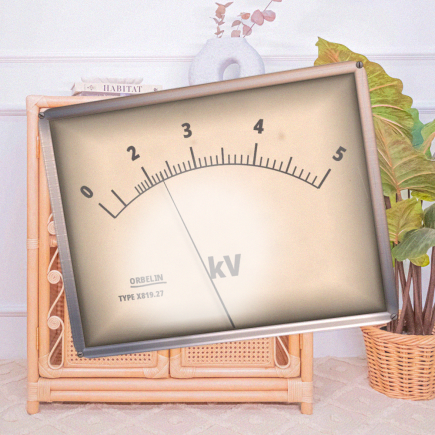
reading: 2.3
